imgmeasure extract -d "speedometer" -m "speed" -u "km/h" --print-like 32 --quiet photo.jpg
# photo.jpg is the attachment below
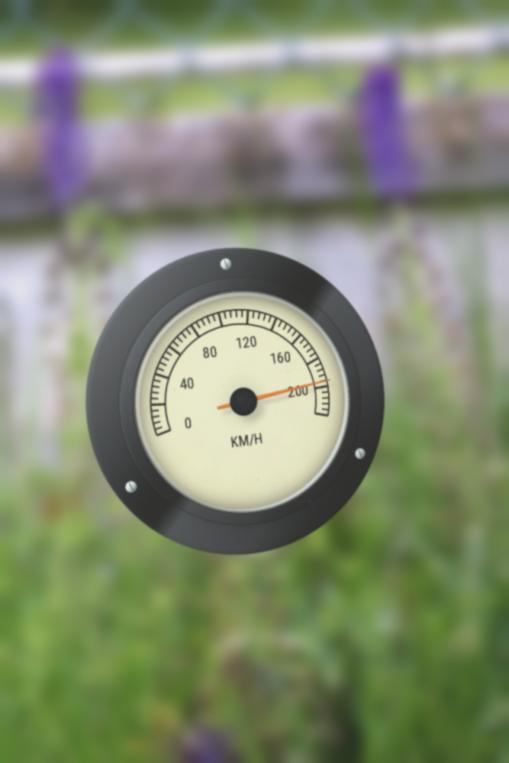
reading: 196
